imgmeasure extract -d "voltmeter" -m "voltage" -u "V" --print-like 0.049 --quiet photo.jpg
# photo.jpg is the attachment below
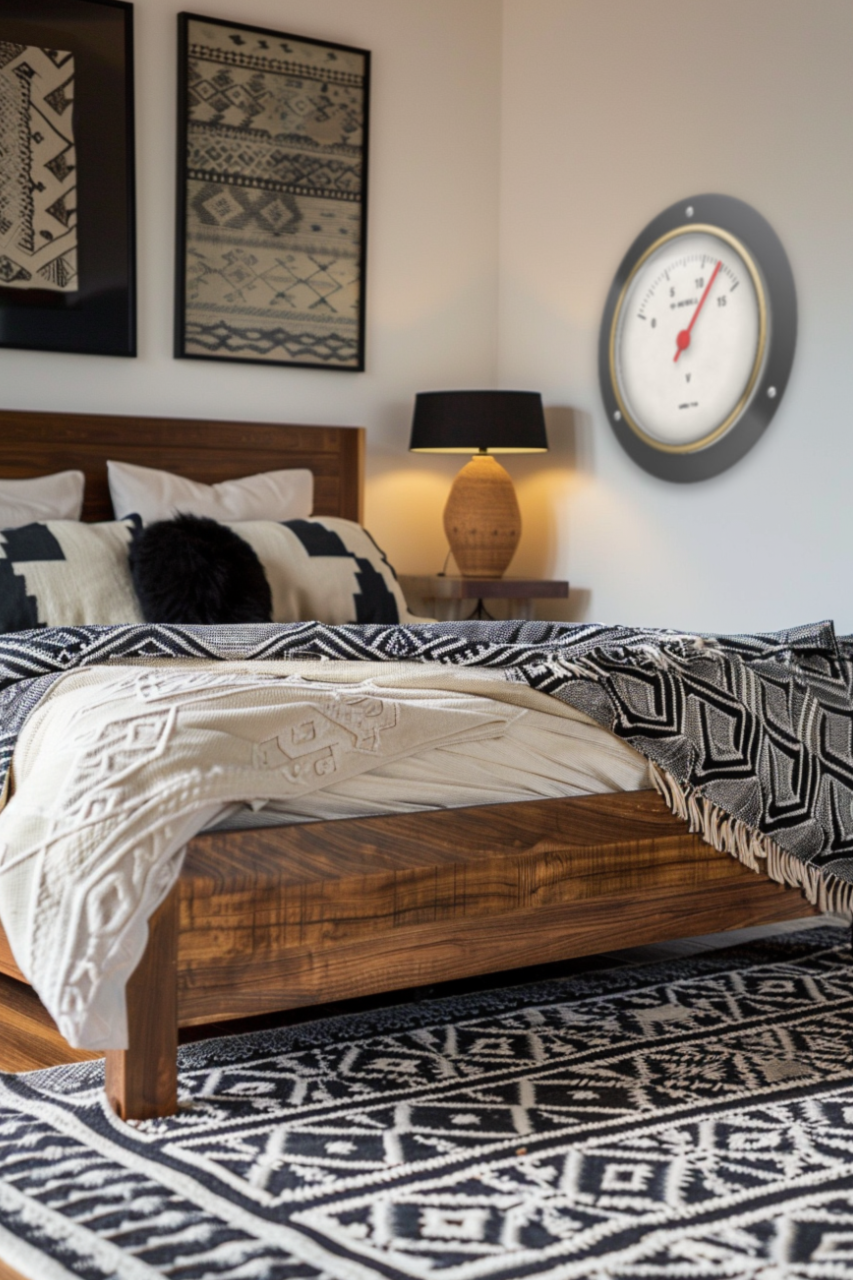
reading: 12.5
